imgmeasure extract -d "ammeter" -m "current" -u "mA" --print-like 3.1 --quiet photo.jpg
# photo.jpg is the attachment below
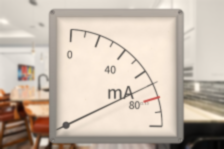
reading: 70
